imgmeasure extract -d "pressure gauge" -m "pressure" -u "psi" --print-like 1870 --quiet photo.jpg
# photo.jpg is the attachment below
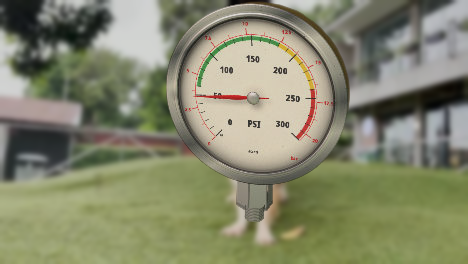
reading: 50
